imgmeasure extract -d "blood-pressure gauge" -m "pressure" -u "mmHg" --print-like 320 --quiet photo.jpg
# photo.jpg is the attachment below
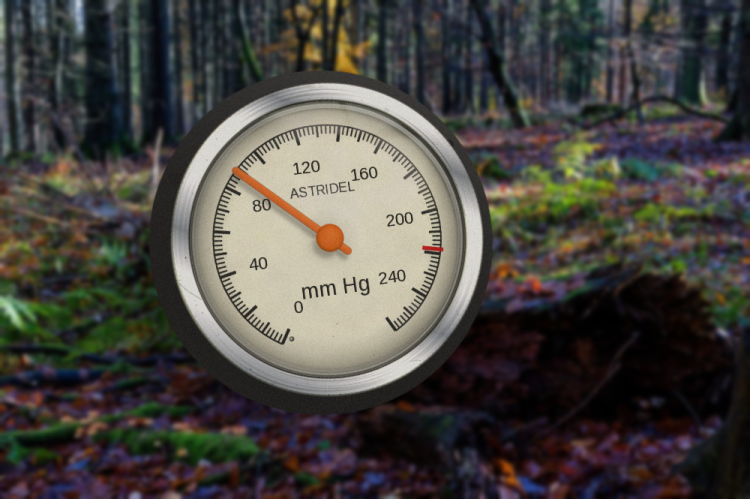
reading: 88
